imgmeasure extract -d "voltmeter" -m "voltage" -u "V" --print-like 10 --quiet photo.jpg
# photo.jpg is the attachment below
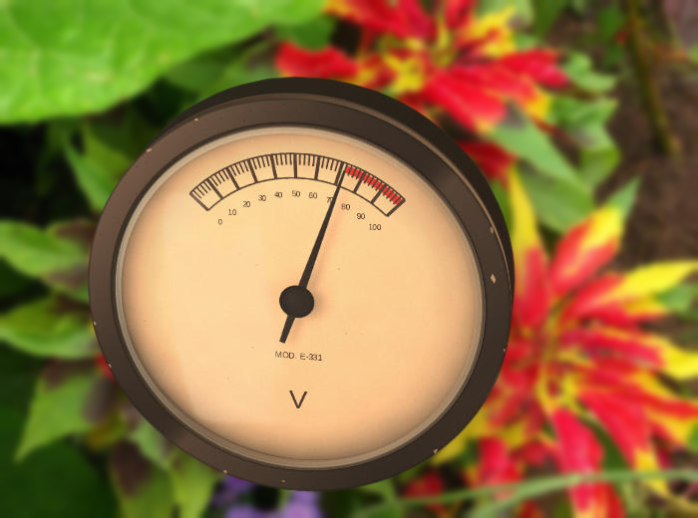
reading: 72
